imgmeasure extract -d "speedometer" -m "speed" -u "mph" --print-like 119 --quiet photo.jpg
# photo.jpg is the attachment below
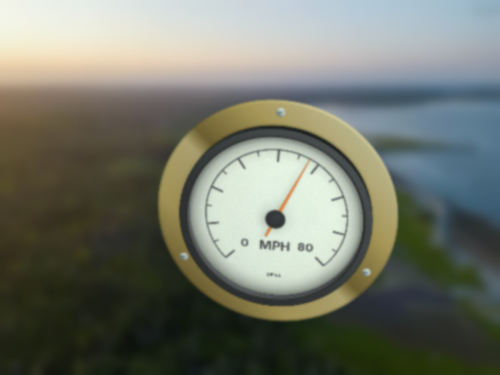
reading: 47.5
